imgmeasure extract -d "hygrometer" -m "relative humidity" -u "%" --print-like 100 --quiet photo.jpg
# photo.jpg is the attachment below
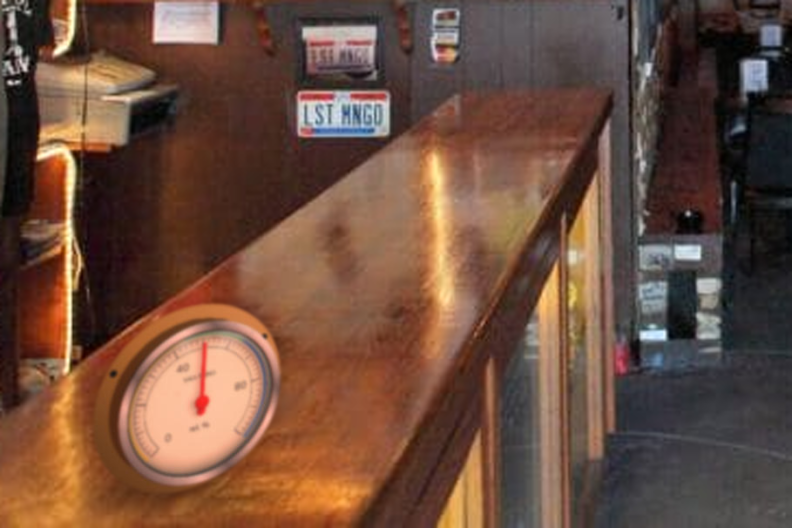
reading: 50
